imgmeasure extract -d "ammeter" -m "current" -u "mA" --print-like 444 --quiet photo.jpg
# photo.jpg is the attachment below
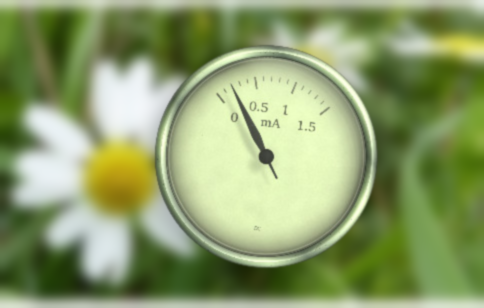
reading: 0.2
